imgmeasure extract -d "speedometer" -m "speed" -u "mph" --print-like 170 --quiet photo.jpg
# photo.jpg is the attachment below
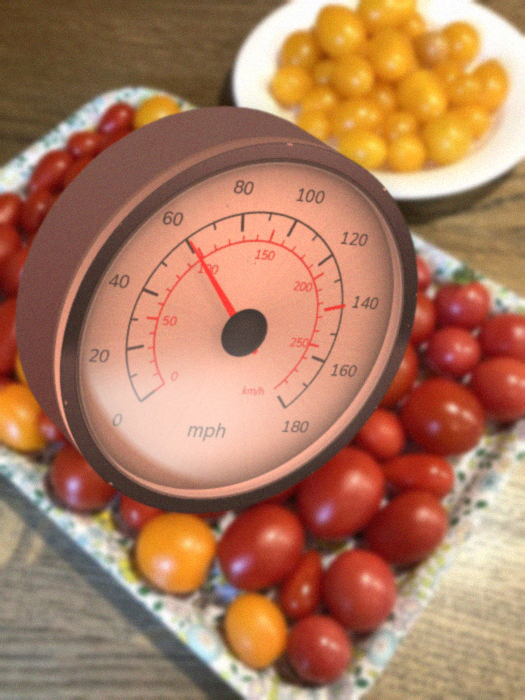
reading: 60
